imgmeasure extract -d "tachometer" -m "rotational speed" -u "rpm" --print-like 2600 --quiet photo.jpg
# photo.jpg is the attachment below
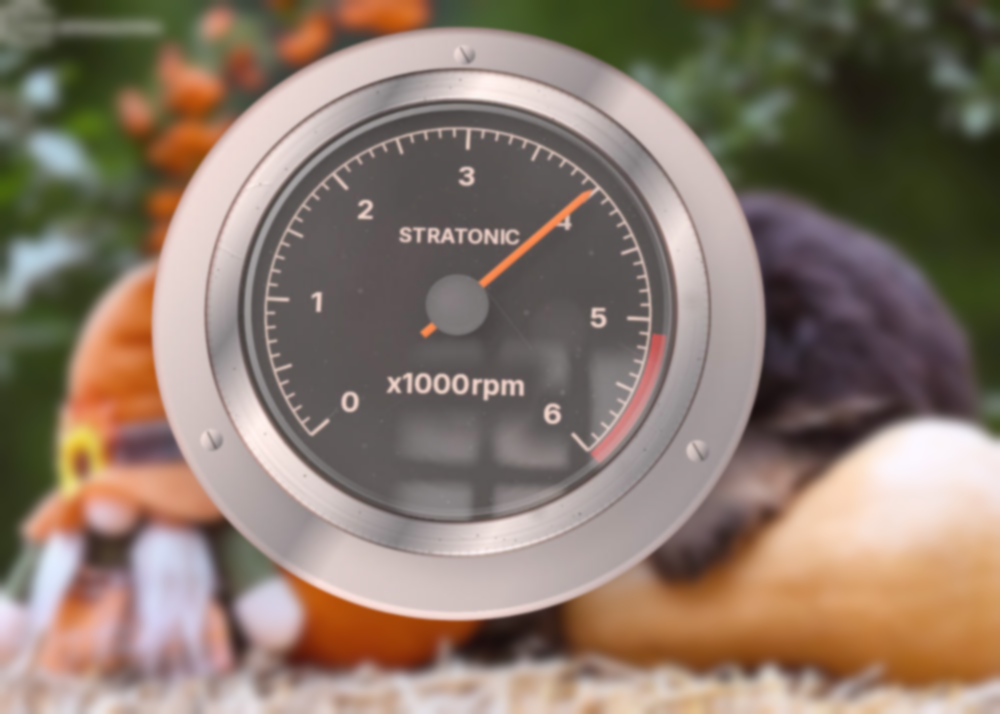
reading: 4000
